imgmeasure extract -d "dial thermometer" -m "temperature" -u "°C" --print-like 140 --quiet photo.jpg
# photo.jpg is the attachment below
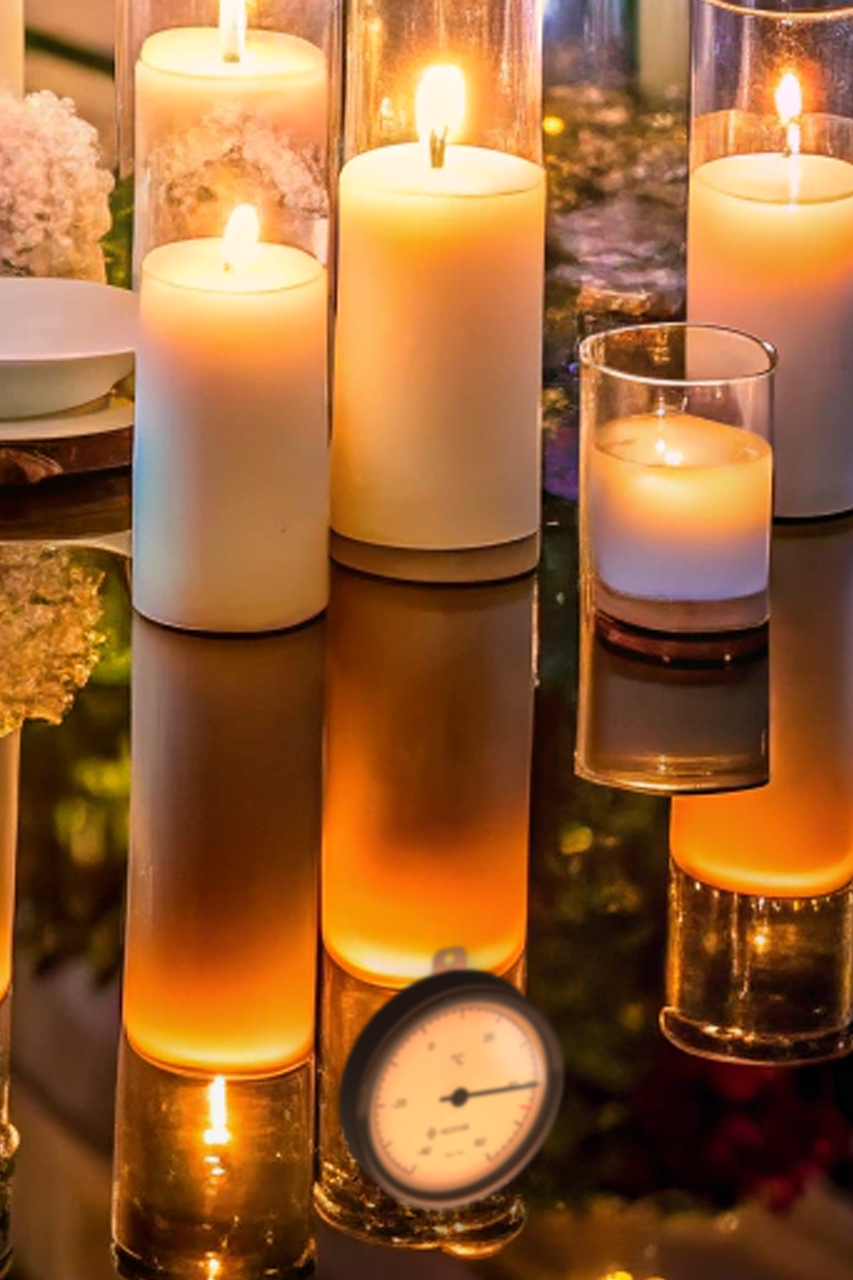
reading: 40
